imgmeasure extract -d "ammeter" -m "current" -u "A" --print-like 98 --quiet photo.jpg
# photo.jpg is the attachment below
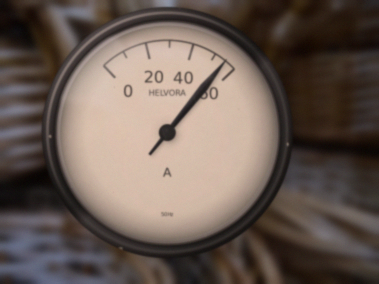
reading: 55
